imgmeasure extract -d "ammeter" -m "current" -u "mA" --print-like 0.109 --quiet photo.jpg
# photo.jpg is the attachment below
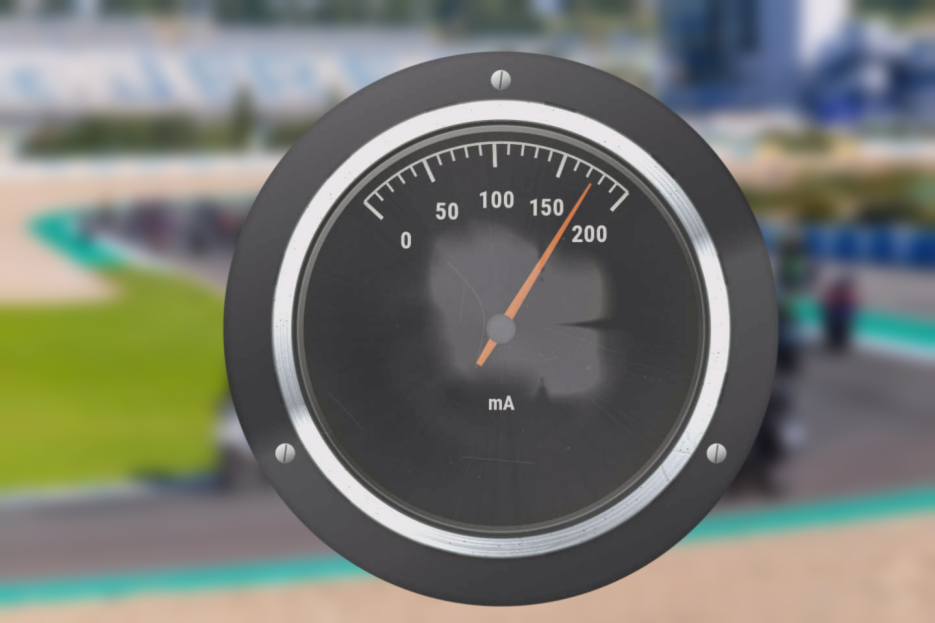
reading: 175
